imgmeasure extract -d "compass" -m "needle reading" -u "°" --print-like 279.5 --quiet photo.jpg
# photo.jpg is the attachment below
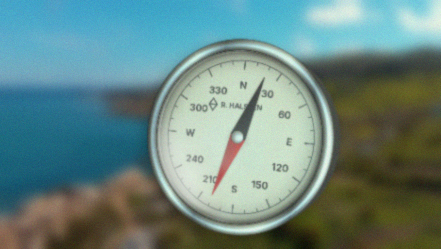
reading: 200
